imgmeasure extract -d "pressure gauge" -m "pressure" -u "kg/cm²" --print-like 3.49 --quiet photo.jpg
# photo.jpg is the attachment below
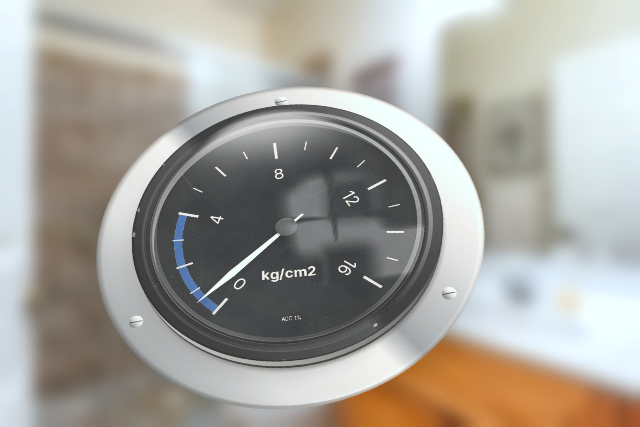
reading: 0.5
